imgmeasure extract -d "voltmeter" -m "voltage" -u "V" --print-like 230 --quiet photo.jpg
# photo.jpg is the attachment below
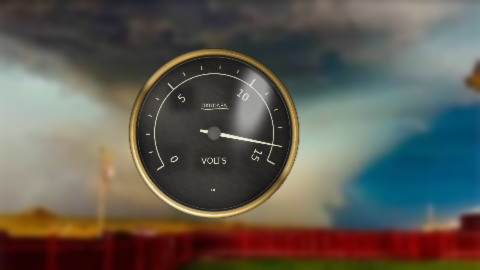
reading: 14
